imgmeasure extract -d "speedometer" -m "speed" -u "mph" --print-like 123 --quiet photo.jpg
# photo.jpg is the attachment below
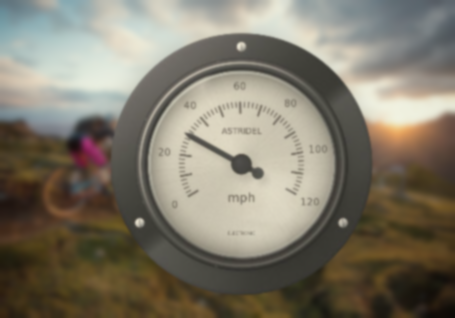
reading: 30
